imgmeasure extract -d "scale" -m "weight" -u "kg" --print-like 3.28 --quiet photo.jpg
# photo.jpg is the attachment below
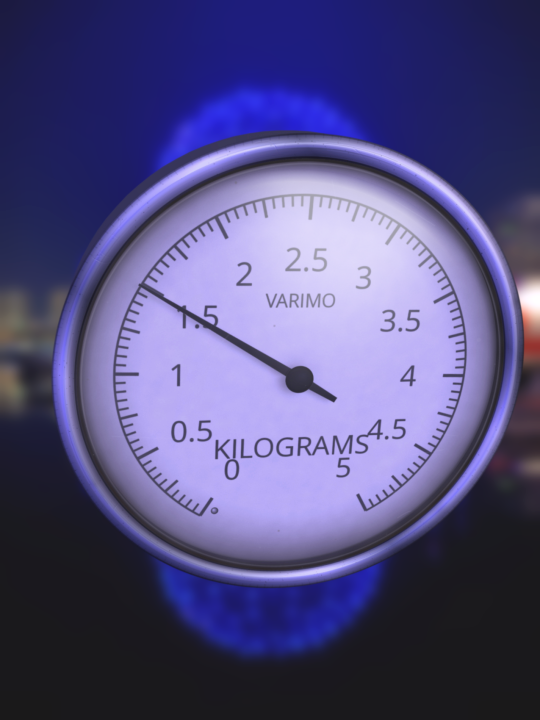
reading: 1.5
